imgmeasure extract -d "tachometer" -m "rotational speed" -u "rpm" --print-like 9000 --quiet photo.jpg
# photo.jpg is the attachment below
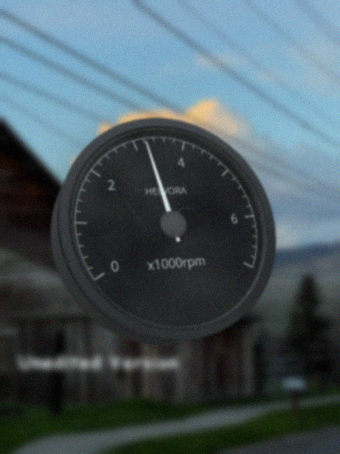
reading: 3200
